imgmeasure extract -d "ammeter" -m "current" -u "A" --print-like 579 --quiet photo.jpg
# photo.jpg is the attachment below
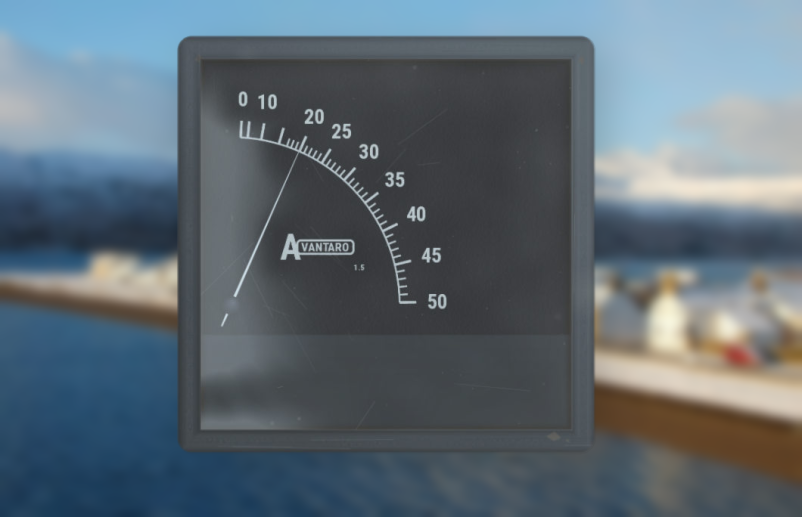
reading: 20
